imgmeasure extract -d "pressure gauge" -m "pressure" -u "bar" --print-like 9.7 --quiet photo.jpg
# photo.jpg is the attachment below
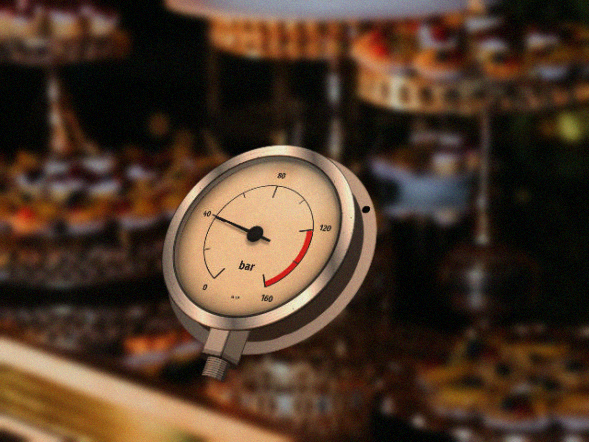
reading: 40
